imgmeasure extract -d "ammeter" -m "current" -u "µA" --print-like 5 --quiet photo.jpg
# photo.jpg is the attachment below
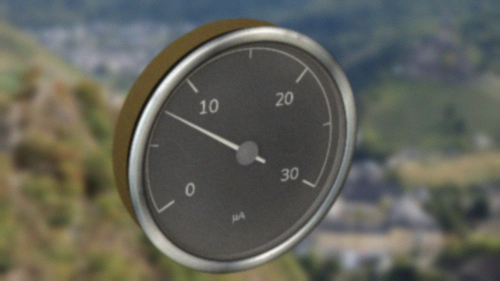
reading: 7.5
